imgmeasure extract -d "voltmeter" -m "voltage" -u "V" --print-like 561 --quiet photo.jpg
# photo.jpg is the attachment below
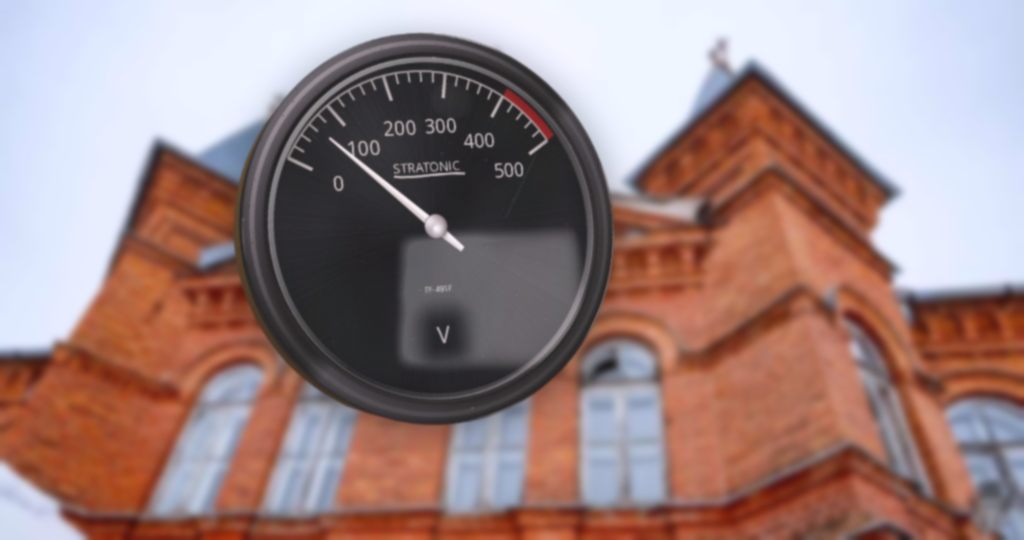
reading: 60
